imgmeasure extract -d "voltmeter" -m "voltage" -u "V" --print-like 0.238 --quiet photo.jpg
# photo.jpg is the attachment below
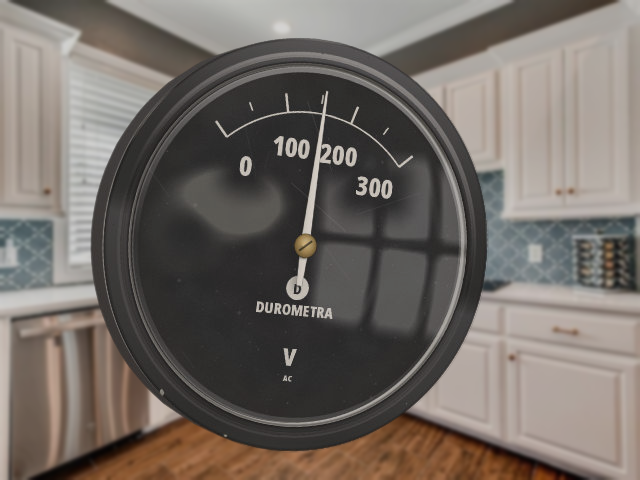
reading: 150
